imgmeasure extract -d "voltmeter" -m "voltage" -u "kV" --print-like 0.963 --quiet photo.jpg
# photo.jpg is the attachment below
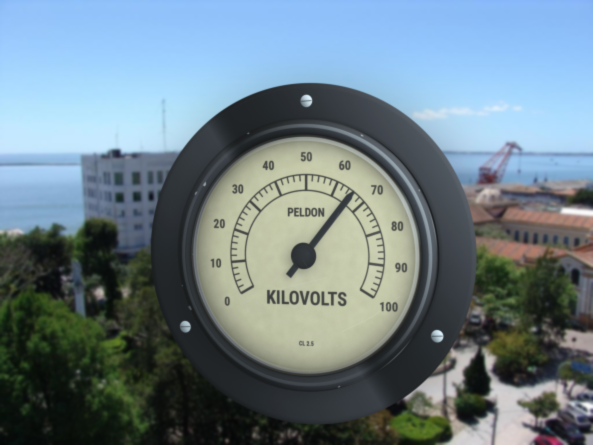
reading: 66
